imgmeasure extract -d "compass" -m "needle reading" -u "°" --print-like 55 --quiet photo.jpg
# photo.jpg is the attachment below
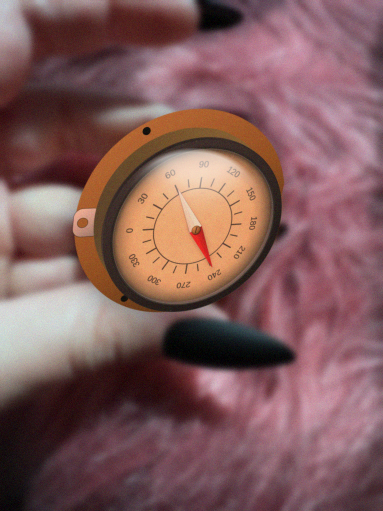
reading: 240
